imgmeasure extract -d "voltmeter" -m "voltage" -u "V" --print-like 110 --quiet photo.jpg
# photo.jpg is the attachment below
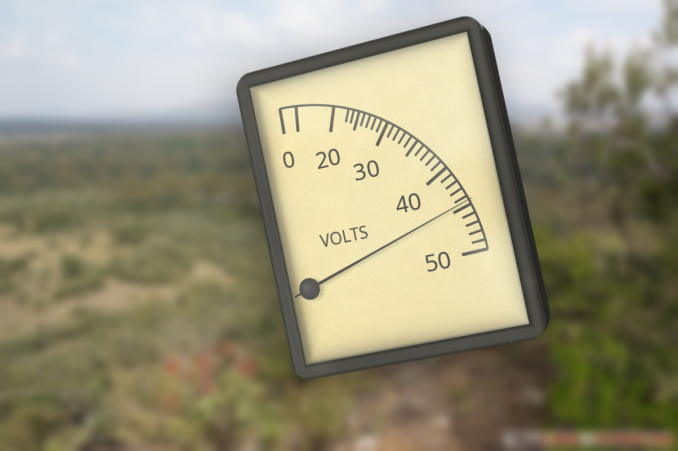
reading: 44.5
